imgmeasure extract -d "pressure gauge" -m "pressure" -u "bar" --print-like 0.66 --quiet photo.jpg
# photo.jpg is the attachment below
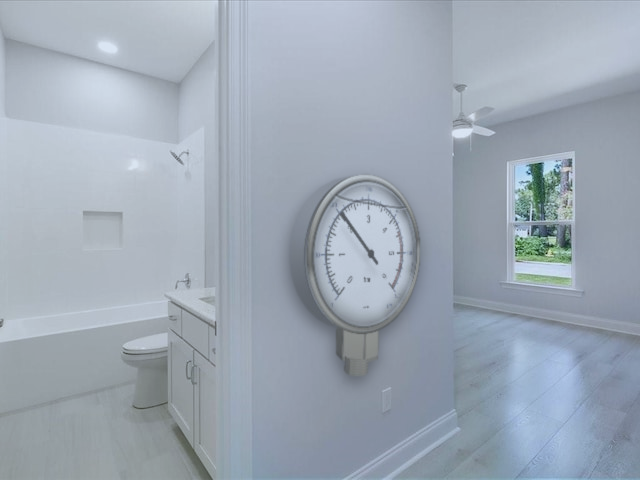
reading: 2
